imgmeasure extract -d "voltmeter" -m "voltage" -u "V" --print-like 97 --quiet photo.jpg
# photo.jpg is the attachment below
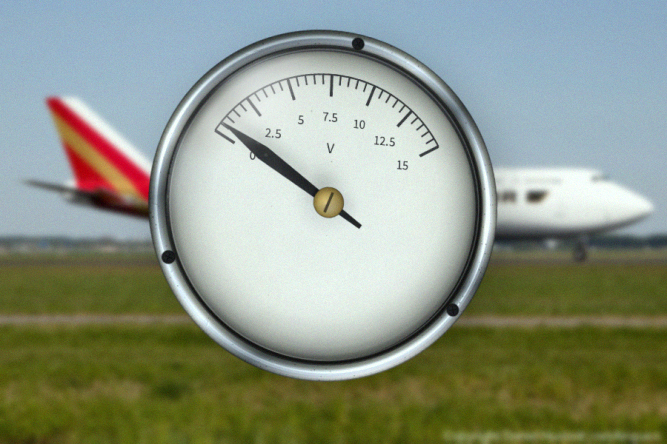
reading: 0.5
